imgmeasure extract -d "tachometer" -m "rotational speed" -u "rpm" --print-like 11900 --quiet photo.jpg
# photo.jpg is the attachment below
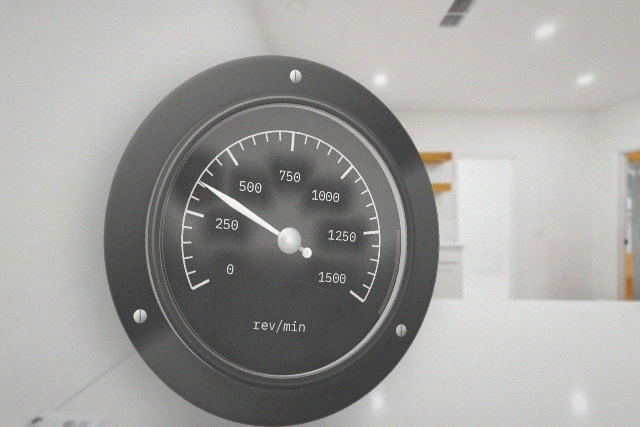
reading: 350
